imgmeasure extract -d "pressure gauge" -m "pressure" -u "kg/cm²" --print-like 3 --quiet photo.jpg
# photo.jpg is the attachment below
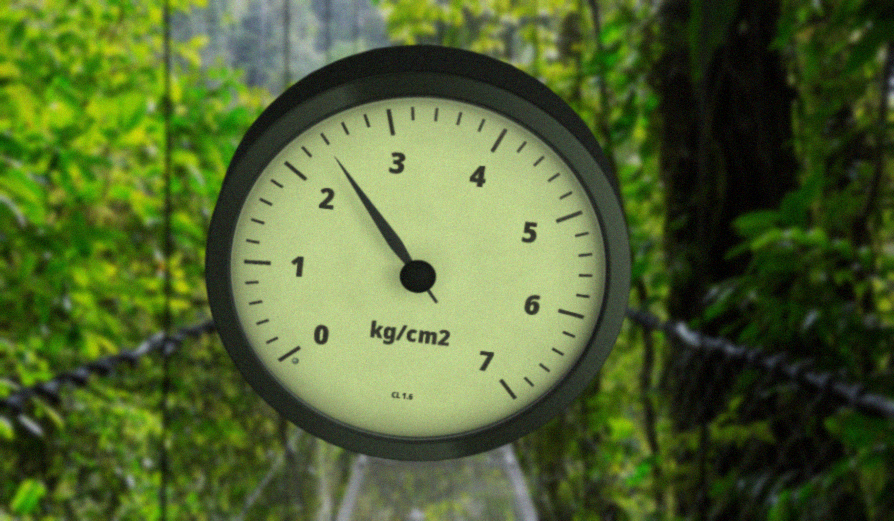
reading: 2.4
